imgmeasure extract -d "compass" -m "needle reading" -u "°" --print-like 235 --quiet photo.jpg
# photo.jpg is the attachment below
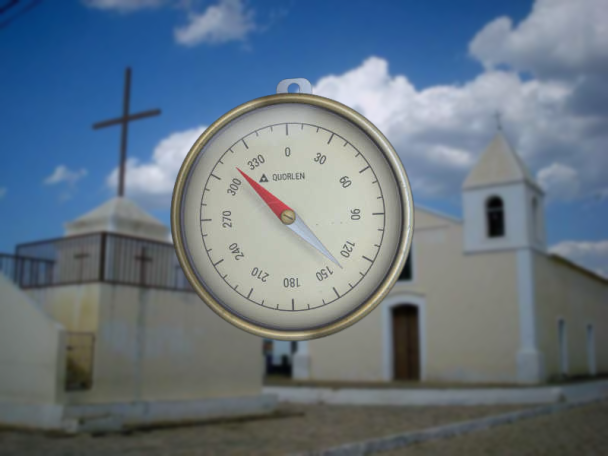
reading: 315
